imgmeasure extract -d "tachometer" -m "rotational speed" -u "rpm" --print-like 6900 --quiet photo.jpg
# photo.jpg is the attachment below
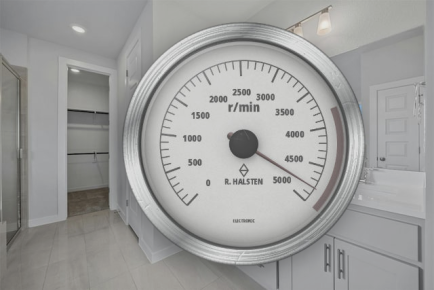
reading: 4800
